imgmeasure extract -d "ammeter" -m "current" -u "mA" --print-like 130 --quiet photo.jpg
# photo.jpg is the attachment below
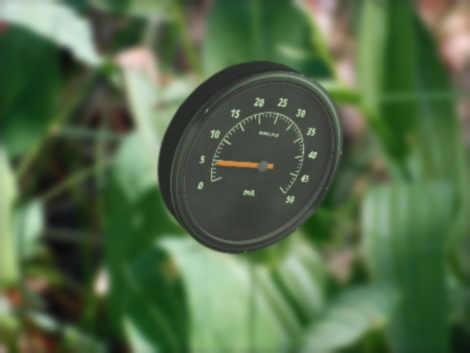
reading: 5
